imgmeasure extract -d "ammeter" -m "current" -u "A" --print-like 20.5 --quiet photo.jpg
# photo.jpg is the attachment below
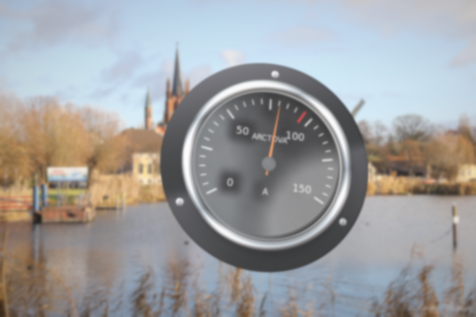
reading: 80
